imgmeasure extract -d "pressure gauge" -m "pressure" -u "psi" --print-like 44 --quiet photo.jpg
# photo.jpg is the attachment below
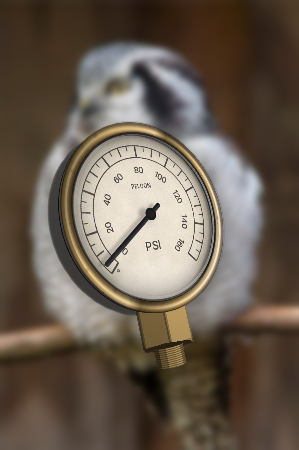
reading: 5
